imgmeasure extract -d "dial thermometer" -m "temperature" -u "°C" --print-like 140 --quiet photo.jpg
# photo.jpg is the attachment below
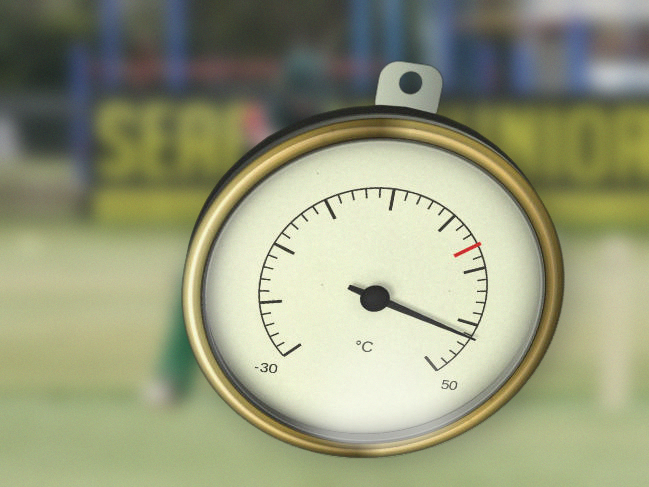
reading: 42
